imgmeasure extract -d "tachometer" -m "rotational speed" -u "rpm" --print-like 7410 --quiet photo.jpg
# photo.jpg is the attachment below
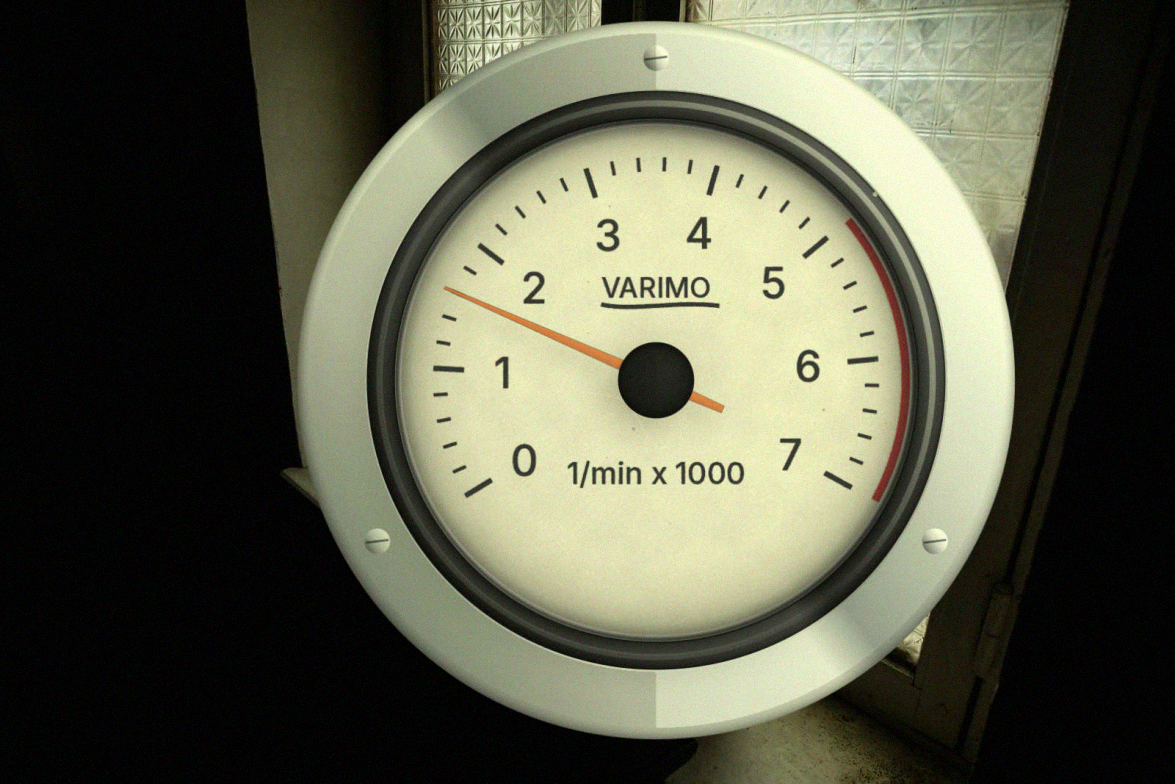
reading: 1600
